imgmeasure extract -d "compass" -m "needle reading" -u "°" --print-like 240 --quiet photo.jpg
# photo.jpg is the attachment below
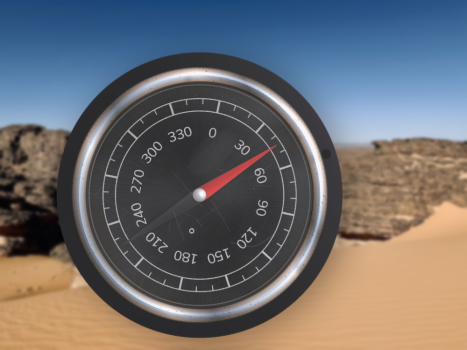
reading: 45
